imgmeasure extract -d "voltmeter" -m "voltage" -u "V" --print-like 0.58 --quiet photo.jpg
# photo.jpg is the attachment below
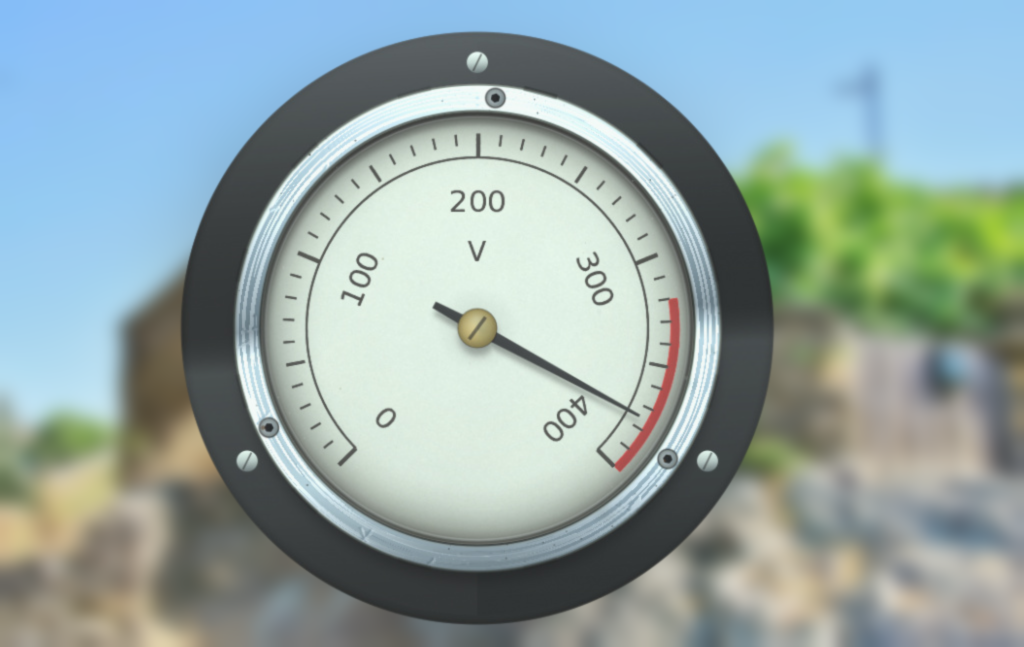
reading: 375
